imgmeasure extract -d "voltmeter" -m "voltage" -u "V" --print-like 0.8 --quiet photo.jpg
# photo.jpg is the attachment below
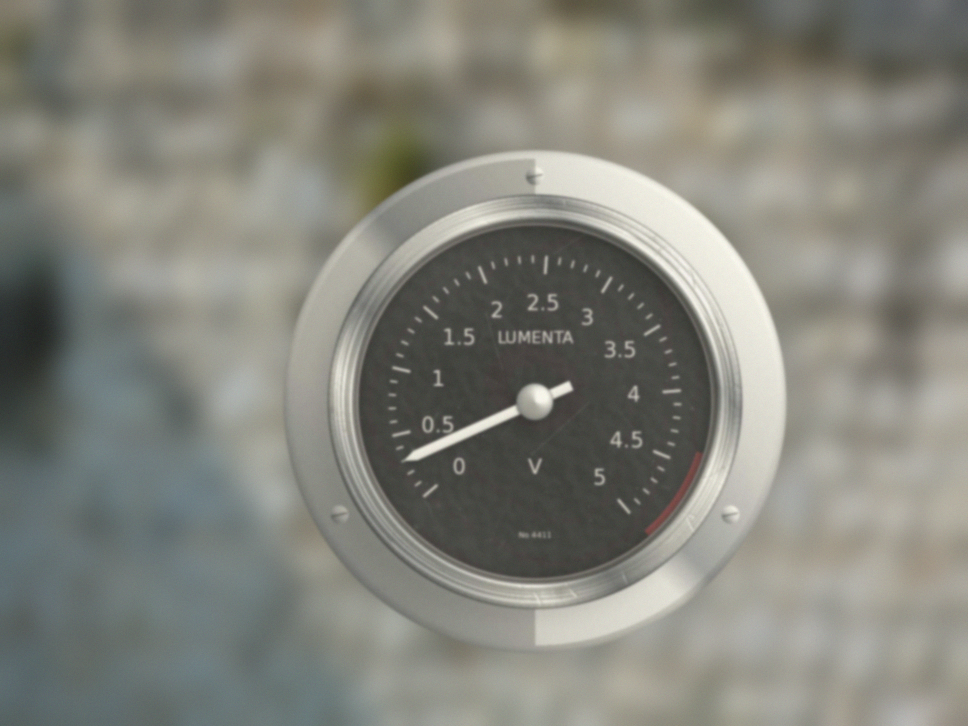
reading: 0.3
